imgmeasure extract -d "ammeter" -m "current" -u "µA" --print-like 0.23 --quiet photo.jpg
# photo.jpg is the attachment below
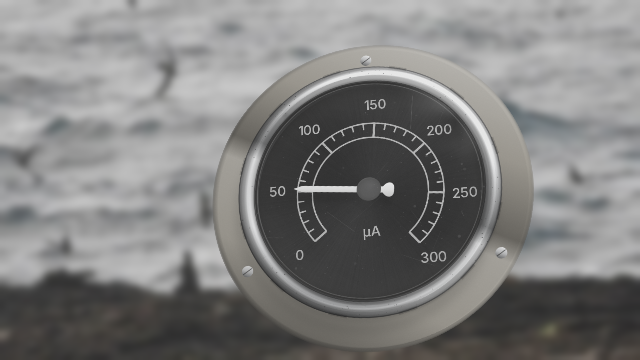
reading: 50
